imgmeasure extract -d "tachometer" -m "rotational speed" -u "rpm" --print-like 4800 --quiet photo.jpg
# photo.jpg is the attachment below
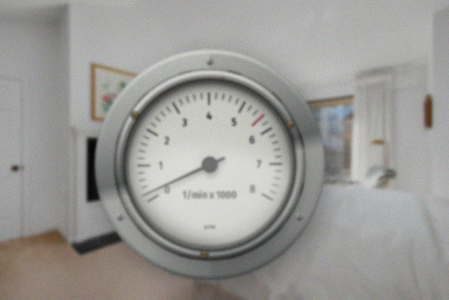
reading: 200
